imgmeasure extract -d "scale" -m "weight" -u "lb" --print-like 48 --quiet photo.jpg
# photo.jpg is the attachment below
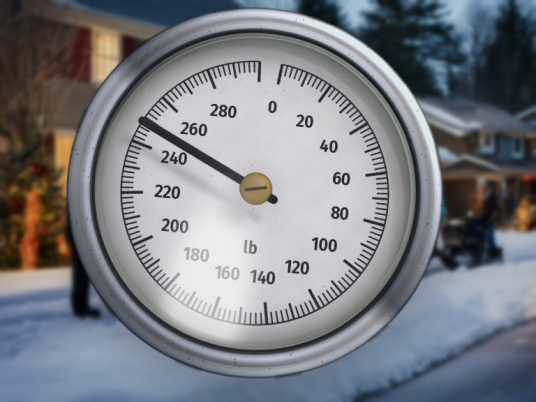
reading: 248
